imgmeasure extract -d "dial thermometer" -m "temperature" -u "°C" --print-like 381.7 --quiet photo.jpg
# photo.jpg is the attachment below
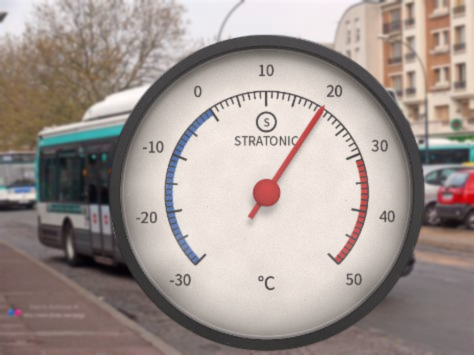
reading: 20
